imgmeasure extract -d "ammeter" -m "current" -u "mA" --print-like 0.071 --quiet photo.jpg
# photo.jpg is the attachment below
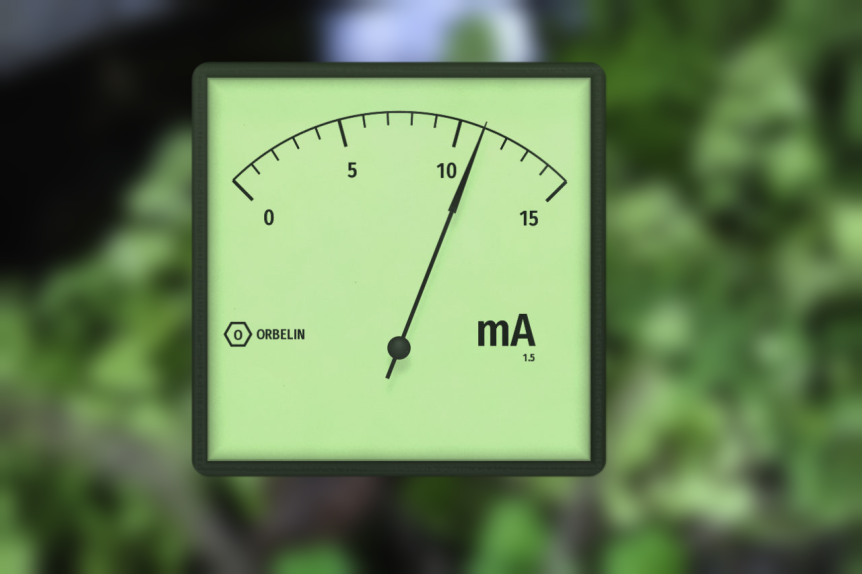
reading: 11
